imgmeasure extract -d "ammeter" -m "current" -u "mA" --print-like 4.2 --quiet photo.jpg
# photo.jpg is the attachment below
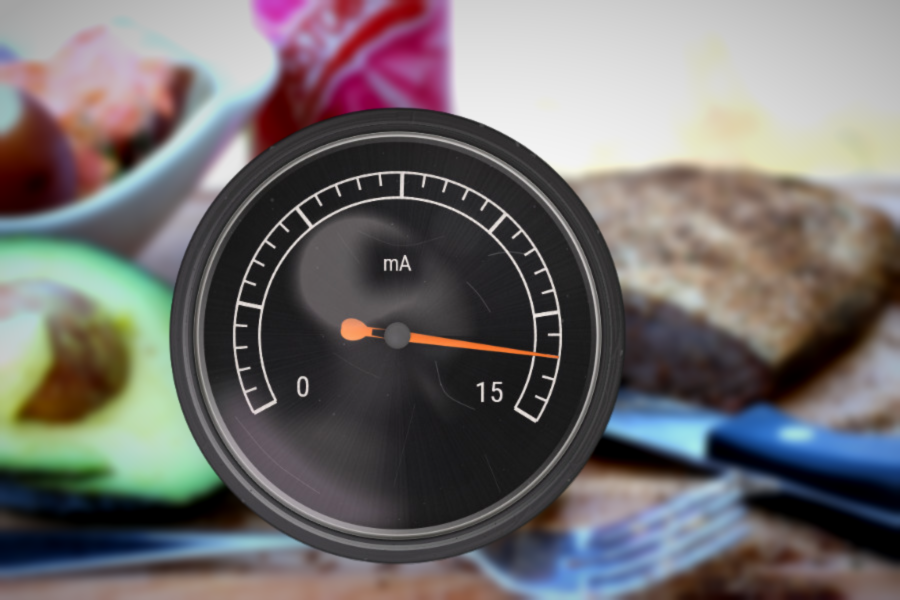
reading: 13.5
